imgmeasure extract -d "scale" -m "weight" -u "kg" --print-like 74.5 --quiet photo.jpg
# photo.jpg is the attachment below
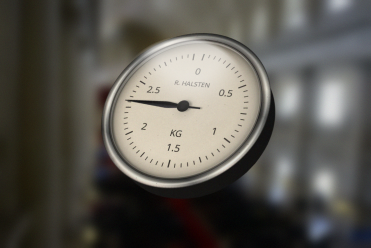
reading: 2.3
